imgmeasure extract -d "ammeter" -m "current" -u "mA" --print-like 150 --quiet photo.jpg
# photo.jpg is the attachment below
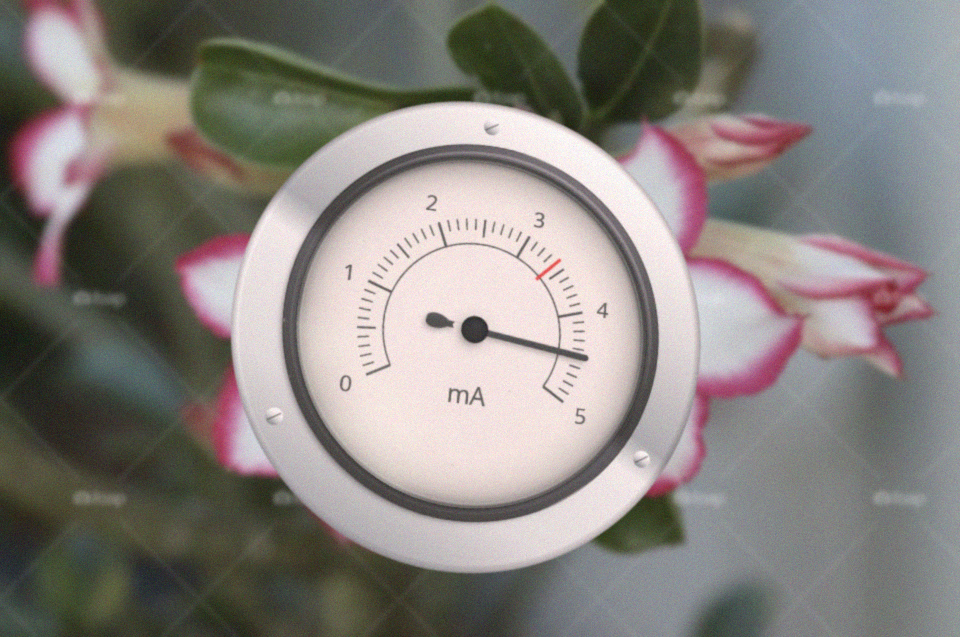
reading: 4.5
